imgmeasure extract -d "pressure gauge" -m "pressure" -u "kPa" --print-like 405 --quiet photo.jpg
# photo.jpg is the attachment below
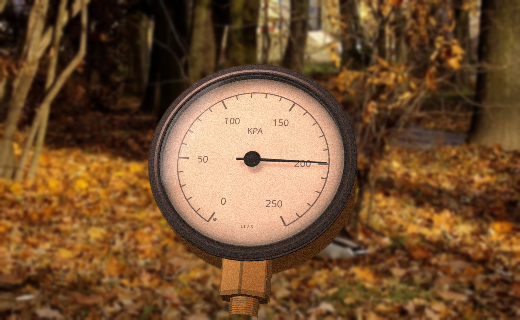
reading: 200
